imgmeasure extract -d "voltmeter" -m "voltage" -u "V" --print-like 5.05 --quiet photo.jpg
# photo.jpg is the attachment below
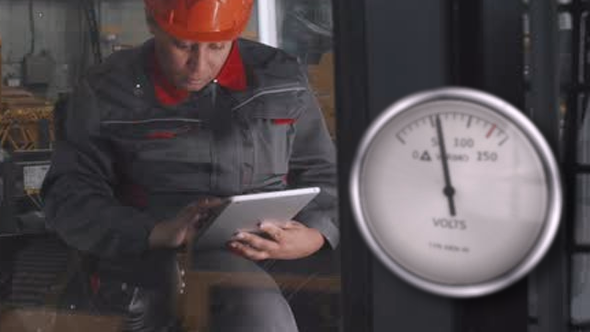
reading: 60
